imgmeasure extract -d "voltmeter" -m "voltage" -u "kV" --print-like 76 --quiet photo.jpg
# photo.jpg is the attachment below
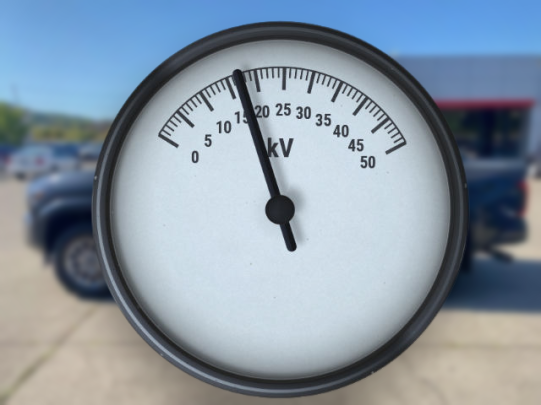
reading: 17
